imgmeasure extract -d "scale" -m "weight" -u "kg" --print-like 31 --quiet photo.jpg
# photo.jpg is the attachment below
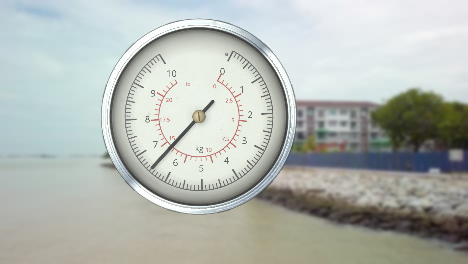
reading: 6.5
